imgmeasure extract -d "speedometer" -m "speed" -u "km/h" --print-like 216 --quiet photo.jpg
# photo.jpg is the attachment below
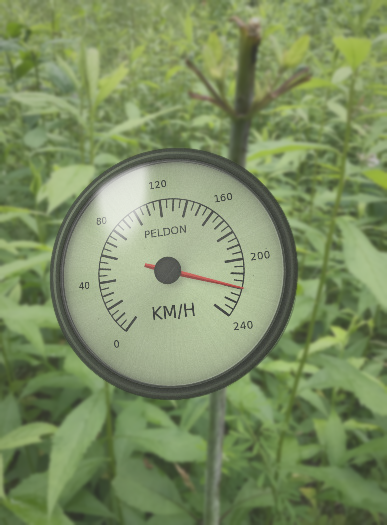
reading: 220
